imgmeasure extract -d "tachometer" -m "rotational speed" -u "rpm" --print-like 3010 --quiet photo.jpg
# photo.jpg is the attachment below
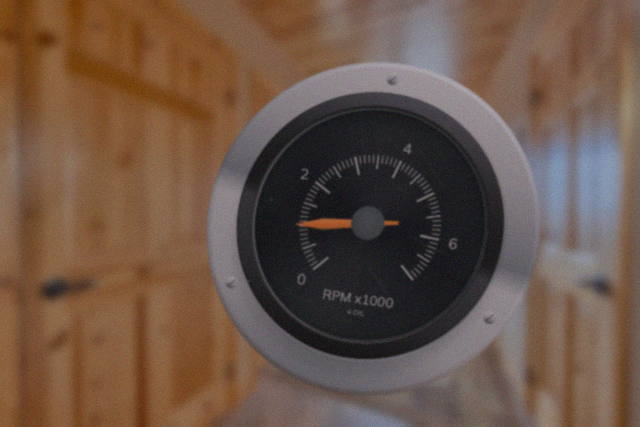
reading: 1000
